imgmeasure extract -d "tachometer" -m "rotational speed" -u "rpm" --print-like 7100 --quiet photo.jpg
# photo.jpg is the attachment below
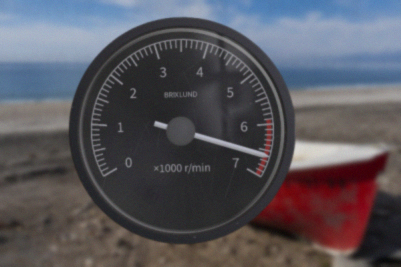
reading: 6600
